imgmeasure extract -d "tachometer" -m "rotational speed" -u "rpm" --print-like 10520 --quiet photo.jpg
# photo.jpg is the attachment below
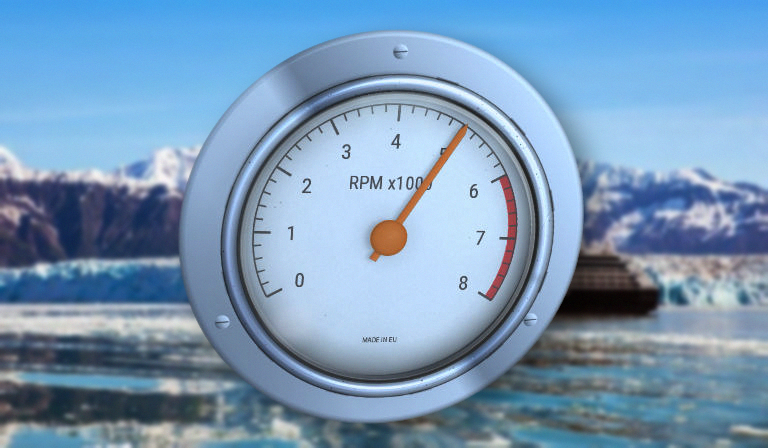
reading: 5000
